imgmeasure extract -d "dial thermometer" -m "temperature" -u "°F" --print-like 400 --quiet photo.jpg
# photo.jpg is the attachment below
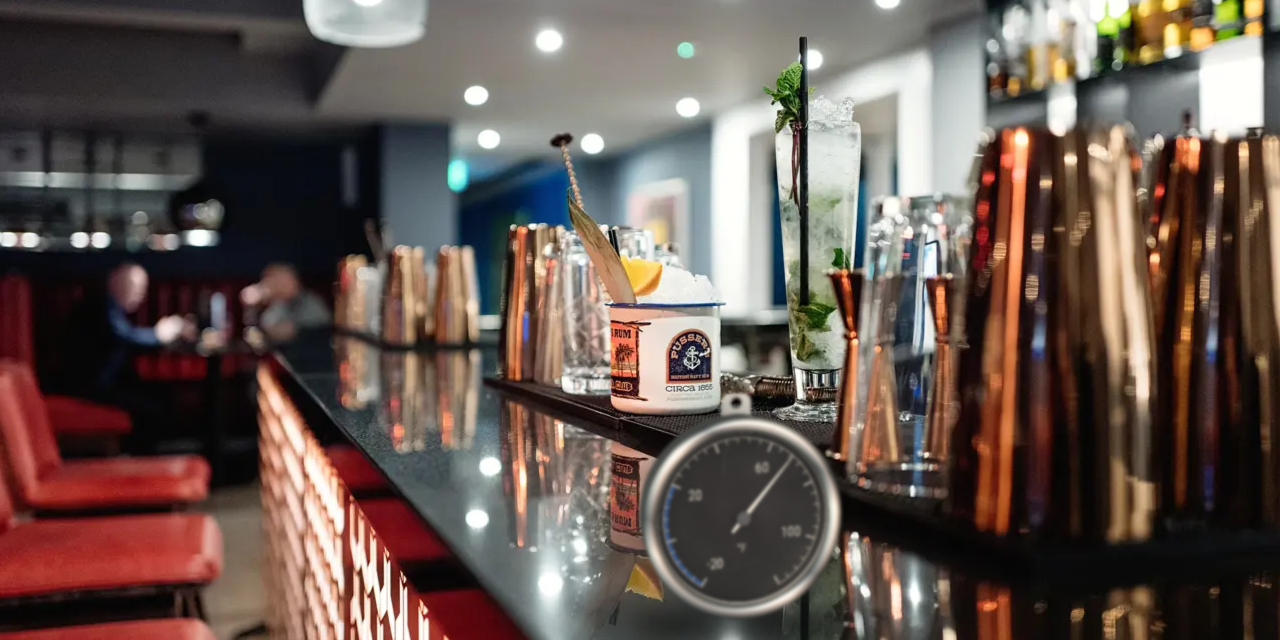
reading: 68
